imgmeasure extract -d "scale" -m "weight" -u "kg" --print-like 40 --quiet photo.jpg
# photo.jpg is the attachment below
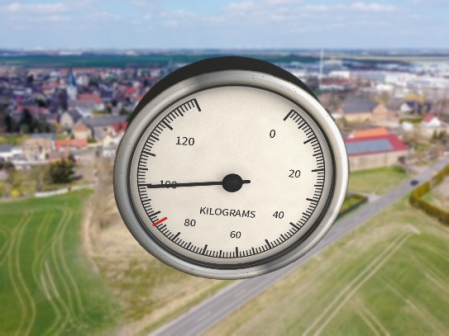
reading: 100
